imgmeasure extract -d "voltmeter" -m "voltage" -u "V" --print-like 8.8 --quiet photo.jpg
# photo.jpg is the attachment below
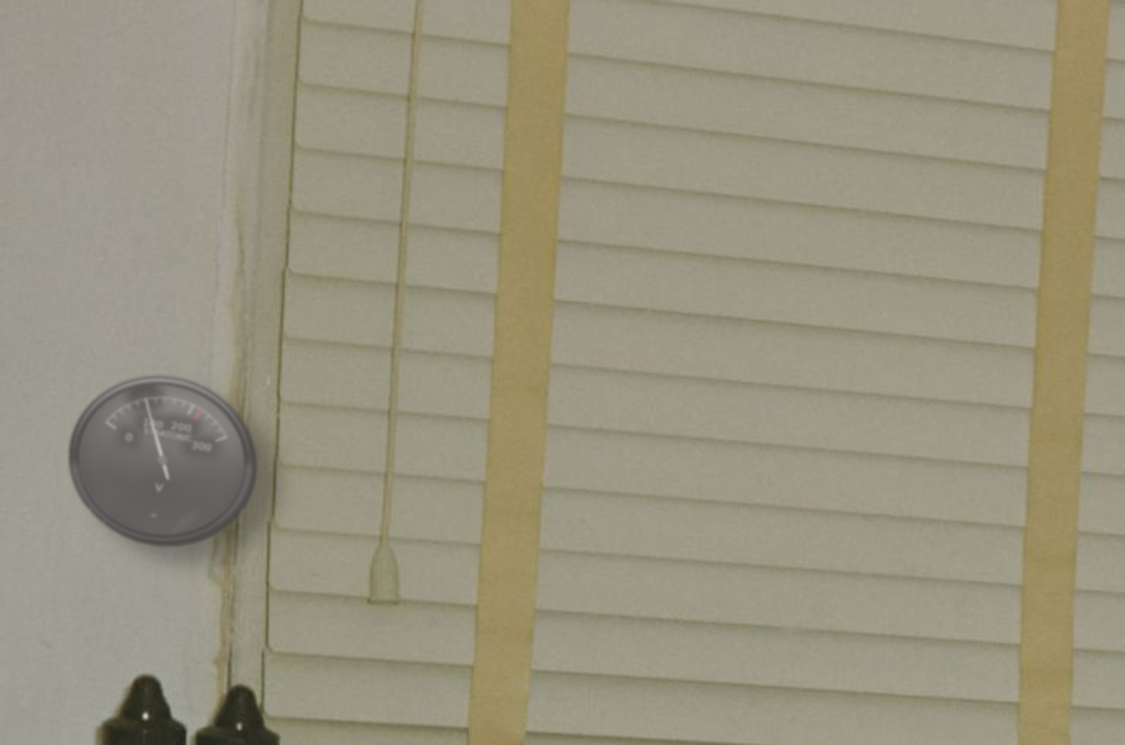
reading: 100
